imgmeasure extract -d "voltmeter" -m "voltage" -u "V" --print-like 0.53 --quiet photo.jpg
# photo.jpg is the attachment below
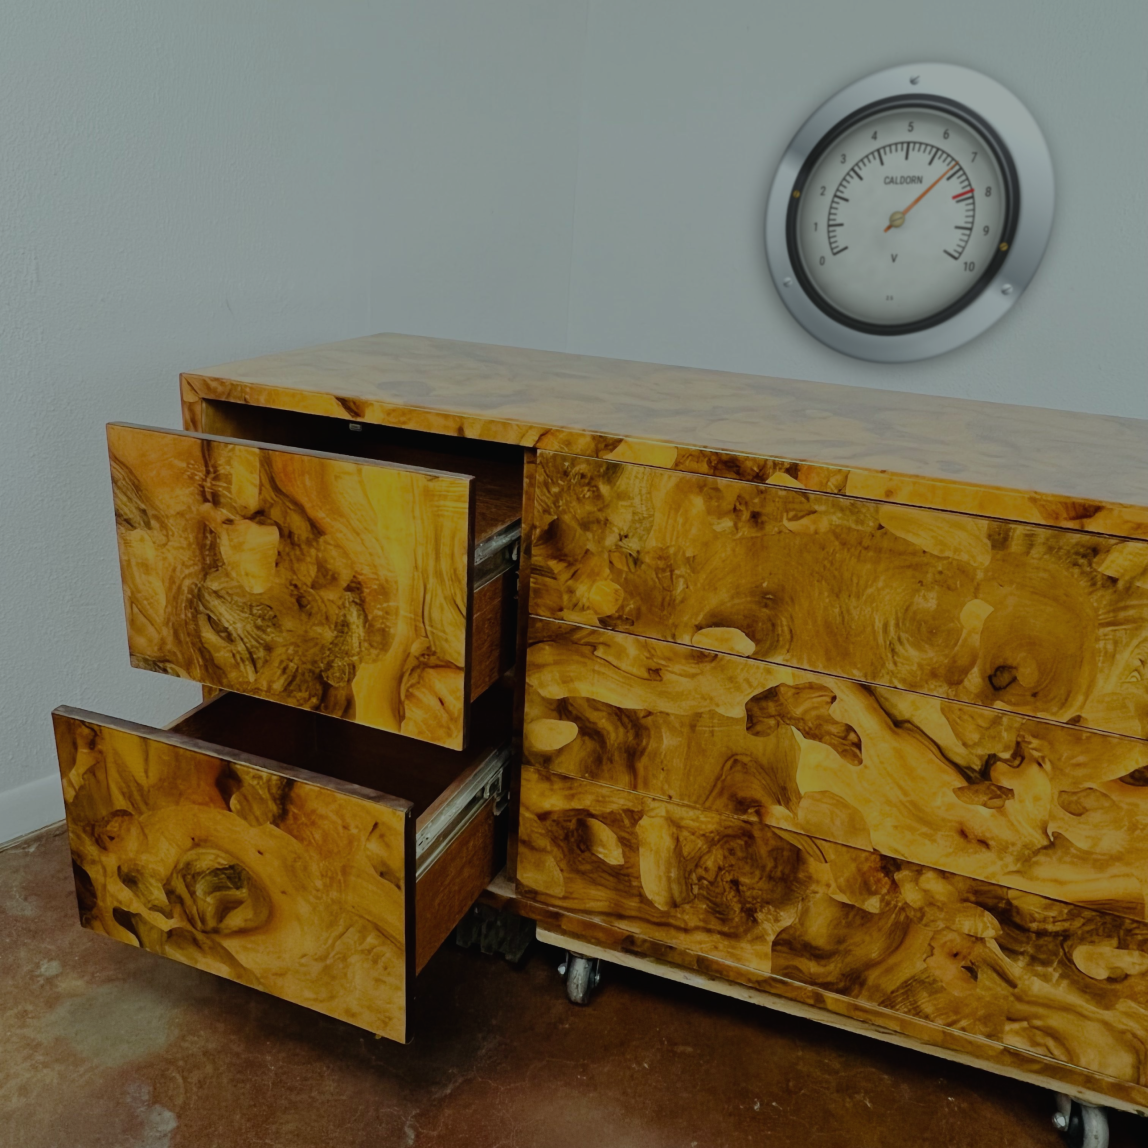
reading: 6.8
